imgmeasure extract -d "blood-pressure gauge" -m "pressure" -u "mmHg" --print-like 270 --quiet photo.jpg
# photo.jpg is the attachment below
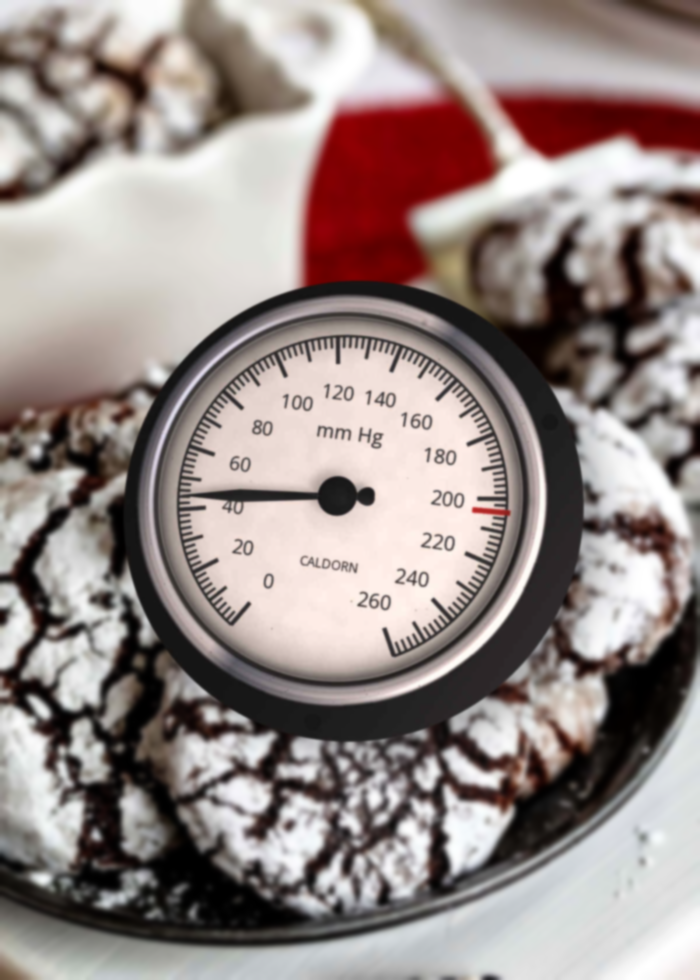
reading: 44
